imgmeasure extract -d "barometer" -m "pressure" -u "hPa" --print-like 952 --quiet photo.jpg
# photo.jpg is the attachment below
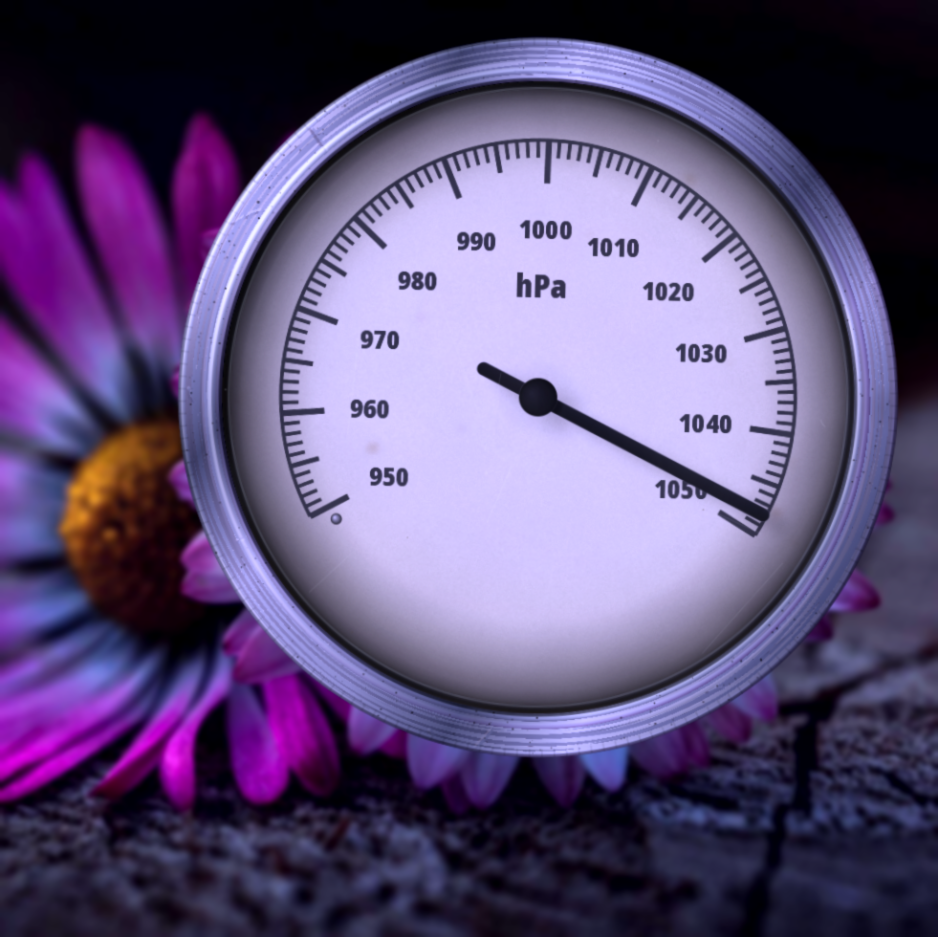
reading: 1048
